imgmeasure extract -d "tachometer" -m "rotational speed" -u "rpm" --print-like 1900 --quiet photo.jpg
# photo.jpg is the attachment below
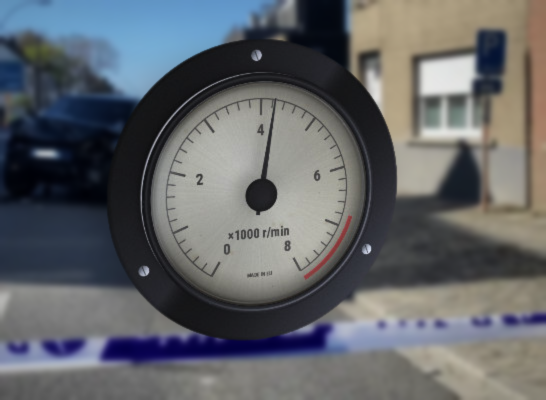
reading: 4200
